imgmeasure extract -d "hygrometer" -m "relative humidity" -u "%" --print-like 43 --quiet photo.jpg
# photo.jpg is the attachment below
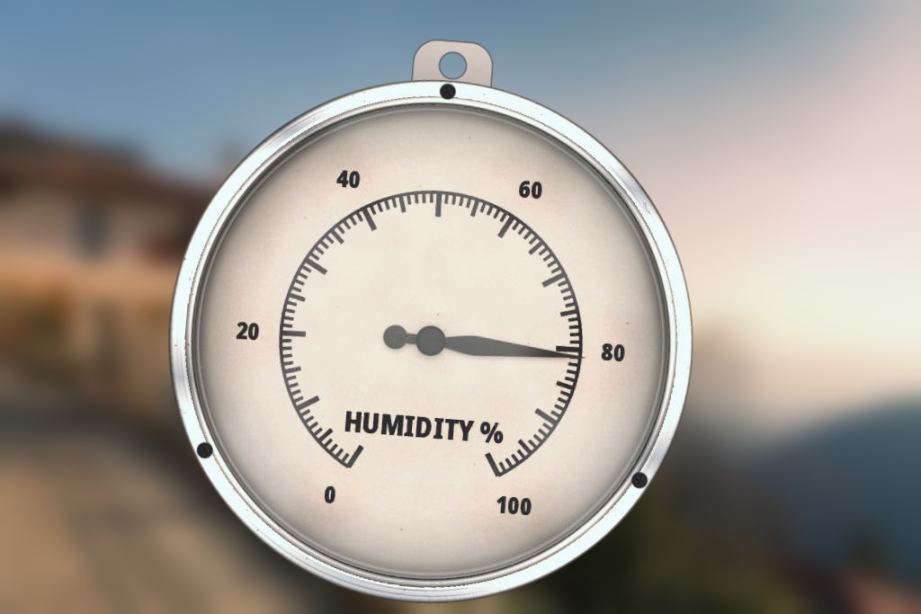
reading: 81
